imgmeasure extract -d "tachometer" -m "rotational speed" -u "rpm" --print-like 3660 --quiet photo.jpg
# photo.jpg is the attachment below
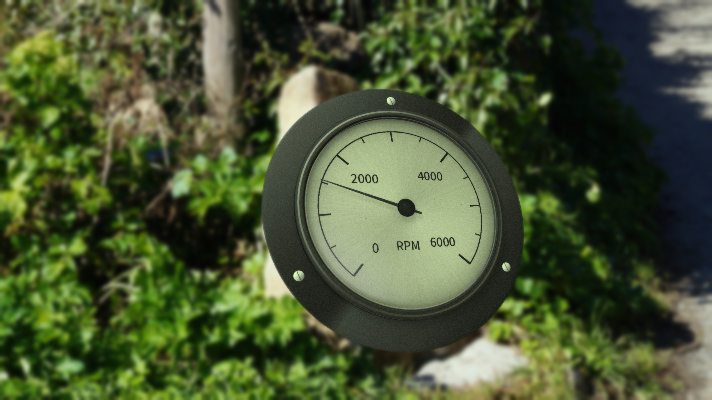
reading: 1500
